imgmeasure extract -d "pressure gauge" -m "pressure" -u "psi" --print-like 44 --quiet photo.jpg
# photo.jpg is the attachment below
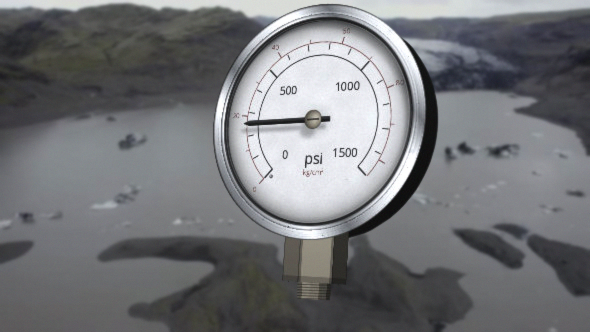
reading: 250
